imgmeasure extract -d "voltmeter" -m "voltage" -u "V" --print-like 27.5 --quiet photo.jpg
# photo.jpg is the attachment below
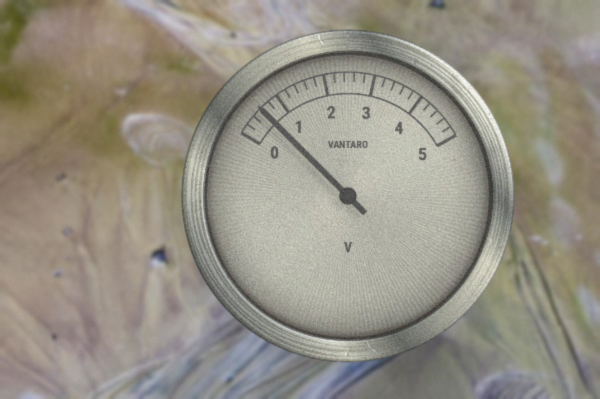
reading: 0.6
